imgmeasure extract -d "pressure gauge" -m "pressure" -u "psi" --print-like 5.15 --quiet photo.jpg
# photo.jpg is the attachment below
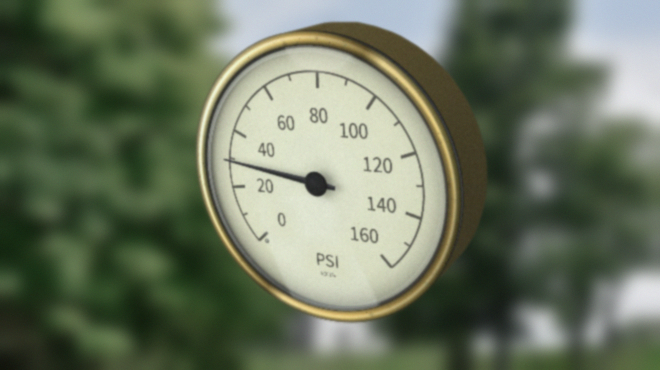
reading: 30
